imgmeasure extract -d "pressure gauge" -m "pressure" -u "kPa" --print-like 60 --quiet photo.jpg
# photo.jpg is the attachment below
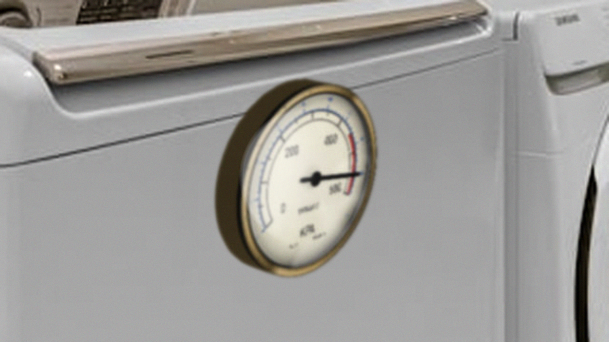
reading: 550
